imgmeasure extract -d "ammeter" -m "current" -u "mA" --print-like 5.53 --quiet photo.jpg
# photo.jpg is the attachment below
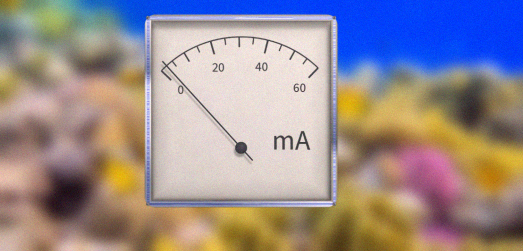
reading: 2.5
